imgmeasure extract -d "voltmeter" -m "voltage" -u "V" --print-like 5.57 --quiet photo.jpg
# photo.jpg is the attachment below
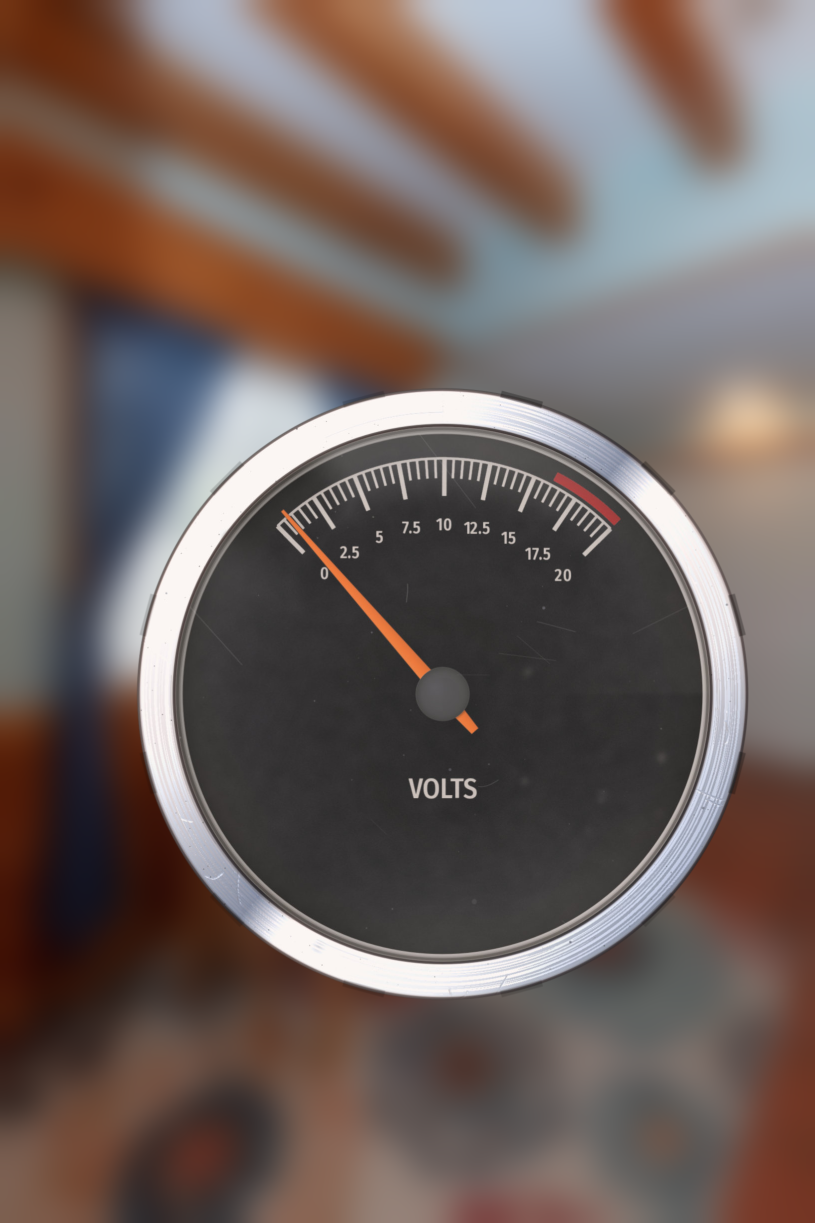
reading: 0.75
